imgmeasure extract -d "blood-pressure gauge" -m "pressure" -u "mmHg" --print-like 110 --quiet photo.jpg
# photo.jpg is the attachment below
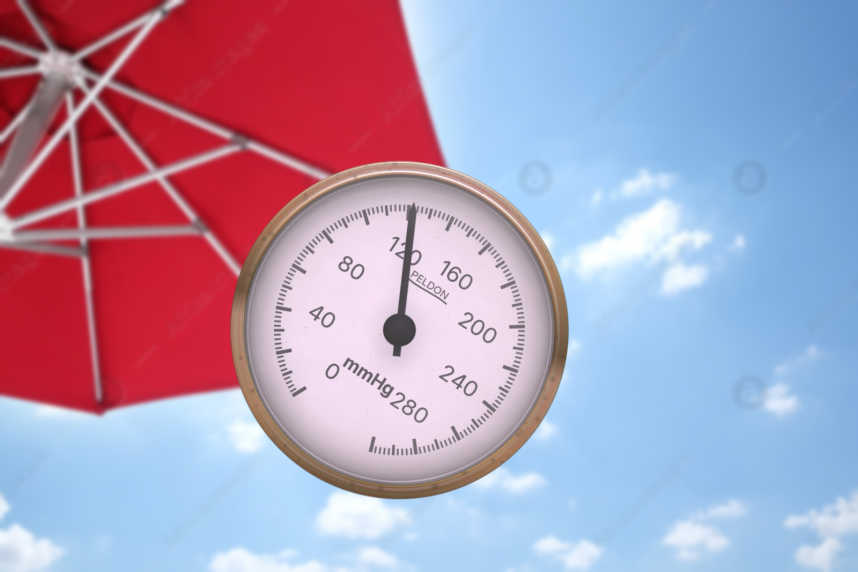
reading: 122
